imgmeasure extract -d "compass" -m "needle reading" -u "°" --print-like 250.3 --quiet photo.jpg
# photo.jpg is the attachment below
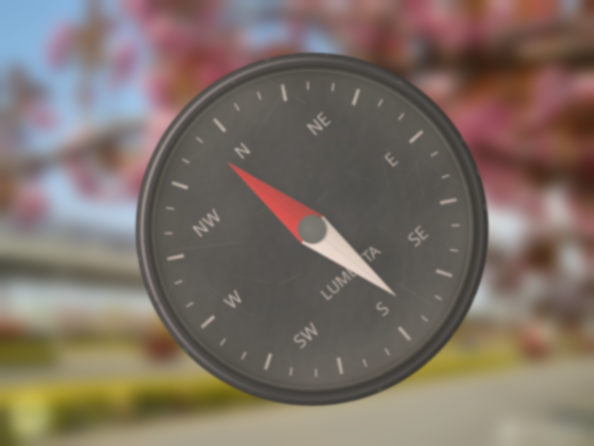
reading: 350
